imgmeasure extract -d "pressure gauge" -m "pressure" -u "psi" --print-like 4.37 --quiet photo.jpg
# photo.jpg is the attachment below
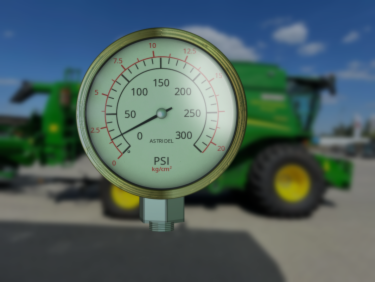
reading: 20
